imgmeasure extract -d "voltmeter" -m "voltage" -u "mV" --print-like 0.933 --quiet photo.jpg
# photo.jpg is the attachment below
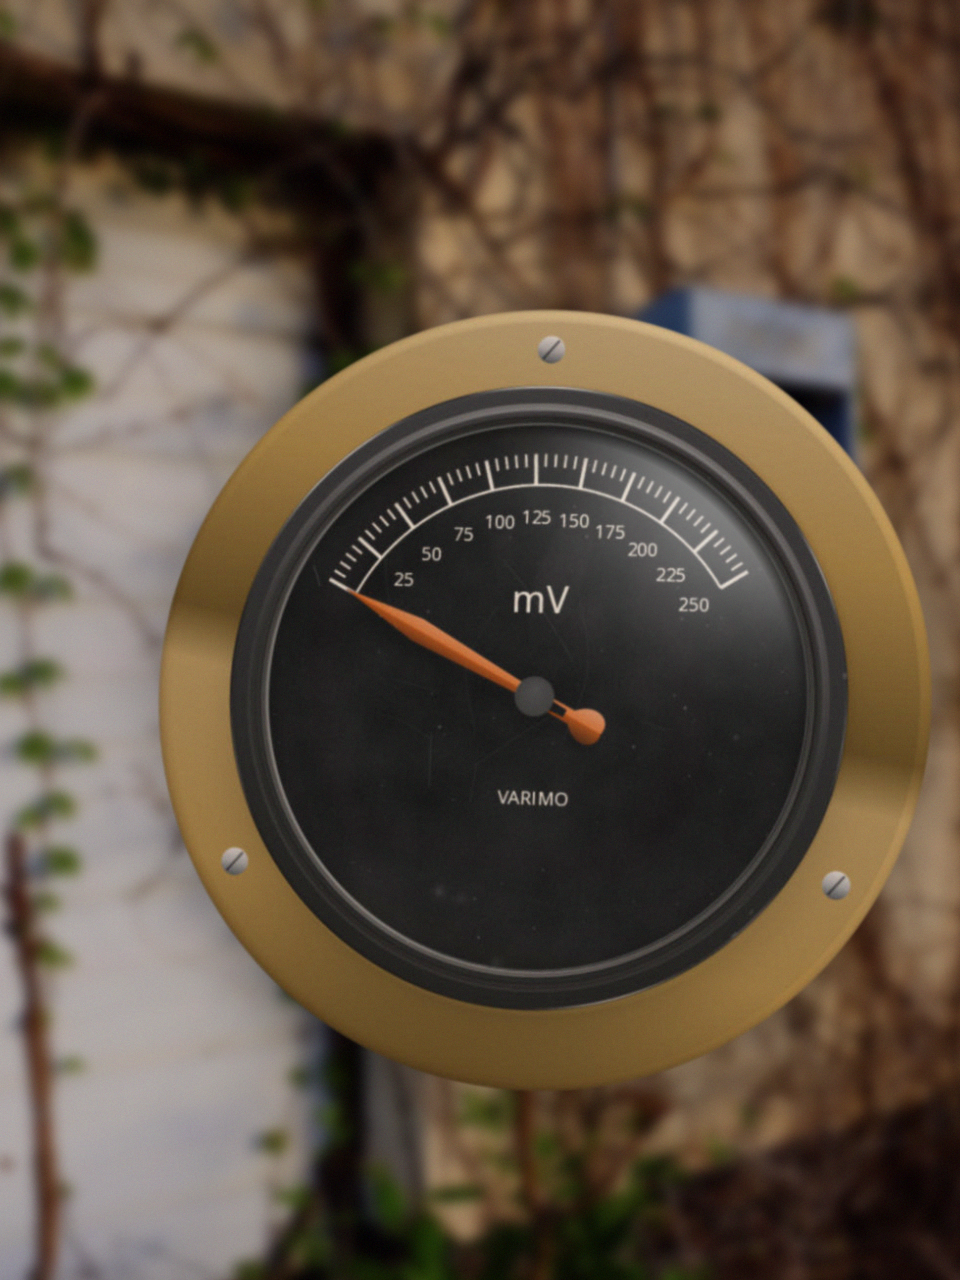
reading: 0
